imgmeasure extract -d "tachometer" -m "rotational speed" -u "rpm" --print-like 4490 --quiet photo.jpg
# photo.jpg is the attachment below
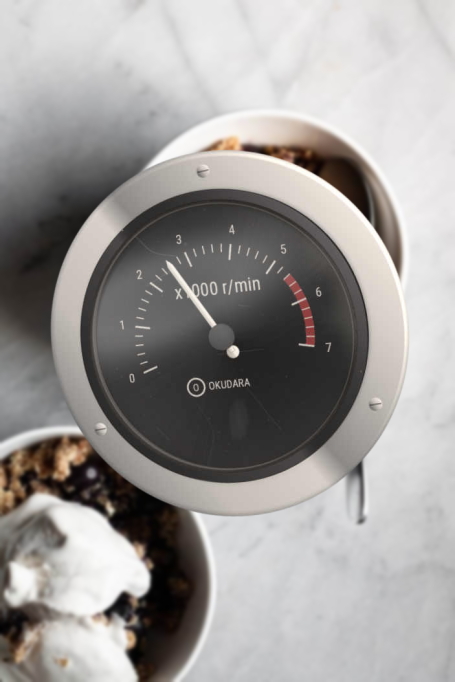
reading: 2600
